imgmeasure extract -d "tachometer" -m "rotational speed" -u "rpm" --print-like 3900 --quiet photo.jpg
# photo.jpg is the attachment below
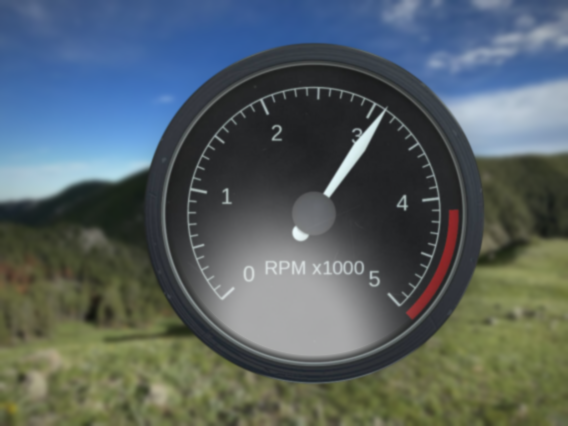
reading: 3100
